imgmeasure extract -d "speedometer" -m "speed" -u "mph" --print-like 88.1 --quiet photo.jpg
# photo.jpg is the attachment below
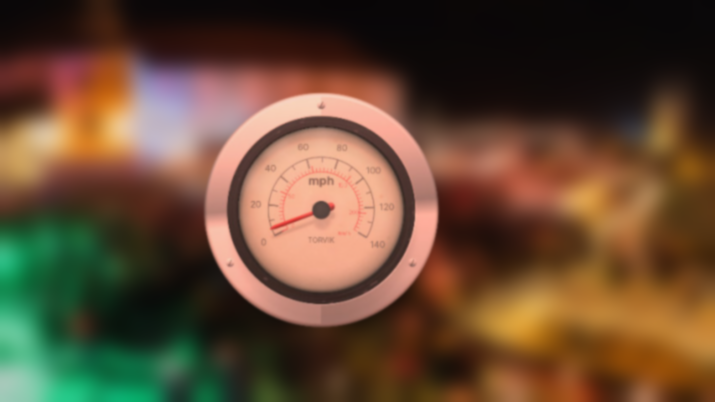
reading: 5
